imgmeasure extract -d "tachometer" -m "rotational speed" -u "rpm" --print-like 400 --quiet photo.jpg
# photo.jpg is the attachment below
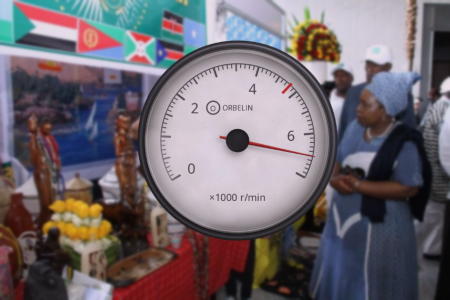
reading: 6500
